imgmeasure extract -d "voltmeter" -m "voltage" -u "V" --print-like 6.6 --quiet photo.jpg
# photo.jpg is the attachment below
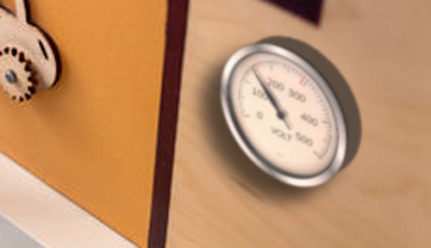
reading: 150
